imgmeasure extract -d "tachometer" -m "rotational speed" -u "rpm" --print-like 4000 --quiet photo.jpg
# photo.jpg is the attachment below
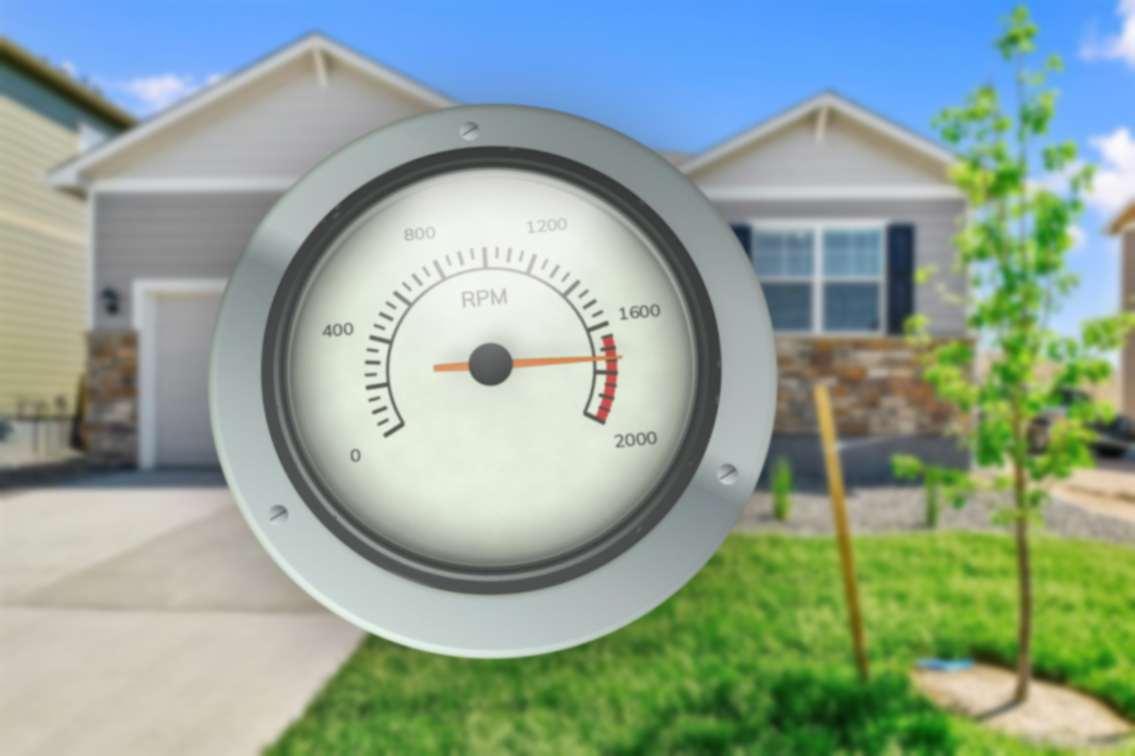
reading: 1750
